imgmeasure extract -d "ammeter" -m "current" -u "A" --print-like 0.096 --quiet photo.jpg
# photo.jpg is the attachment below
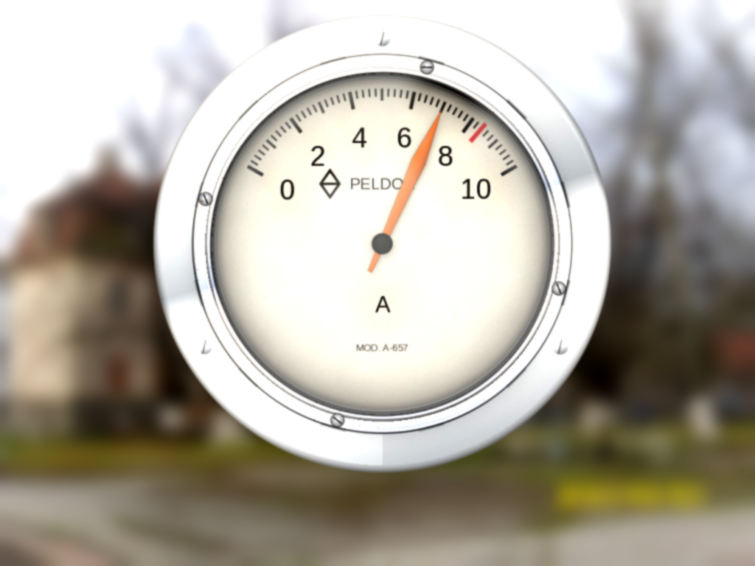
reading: 7
